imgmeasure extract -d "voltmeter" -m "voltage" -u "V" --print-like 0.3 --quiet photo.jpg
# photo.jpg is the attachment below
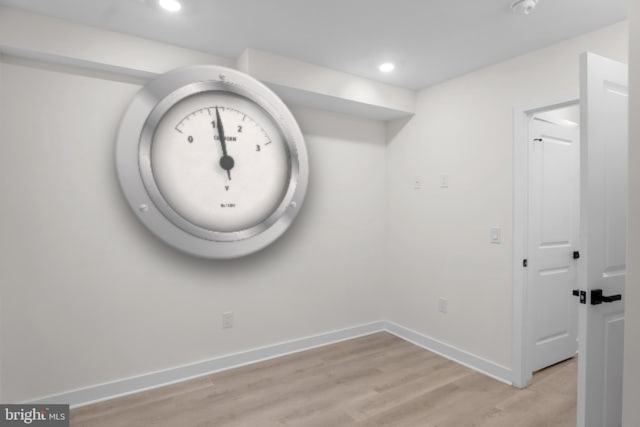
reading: 1.2
